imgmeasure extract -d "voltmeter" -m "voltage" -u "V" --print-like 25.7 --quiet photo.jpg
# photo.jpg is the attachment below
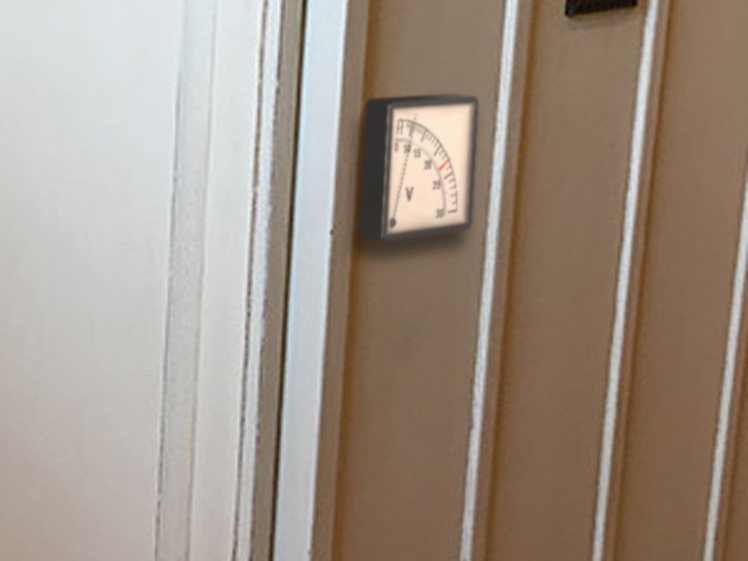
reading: 10
